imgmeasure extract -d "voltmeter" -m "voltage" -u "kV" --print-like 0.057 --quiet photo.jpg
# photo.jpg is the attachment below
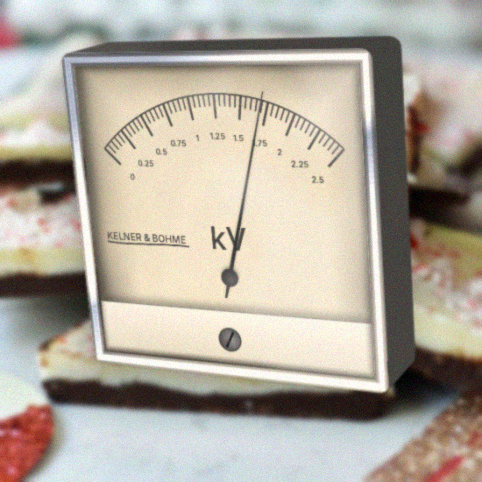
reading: 1.7
